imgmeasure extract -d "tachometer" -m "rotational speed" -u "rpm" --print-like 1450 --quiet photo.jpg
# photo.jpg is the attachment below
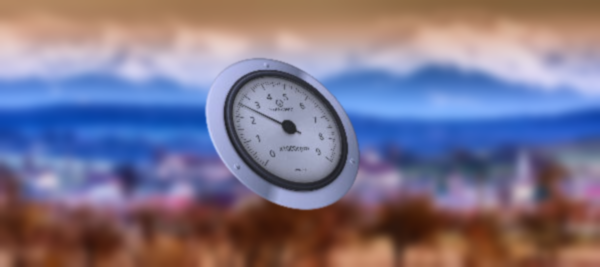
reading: 2500
